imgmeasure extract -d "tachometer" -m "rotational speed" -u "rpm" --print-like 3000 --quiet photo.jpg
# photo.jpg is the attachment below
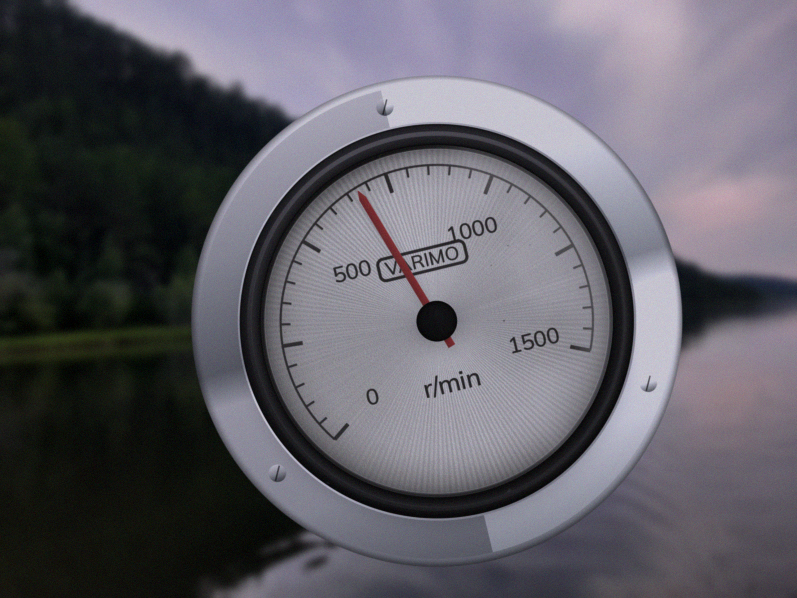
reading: 675
